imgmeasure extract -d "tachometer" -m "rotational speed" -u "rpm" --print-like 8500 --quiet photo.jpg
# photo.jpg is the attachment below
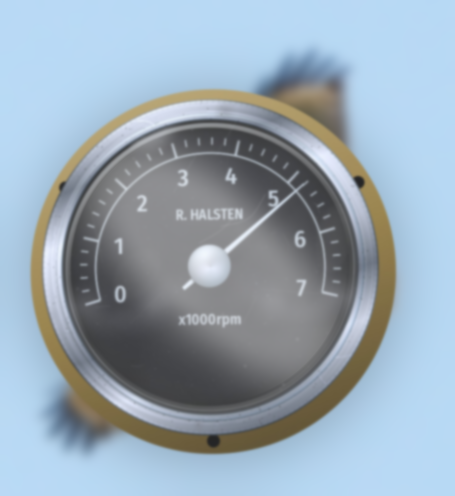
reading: 5200
